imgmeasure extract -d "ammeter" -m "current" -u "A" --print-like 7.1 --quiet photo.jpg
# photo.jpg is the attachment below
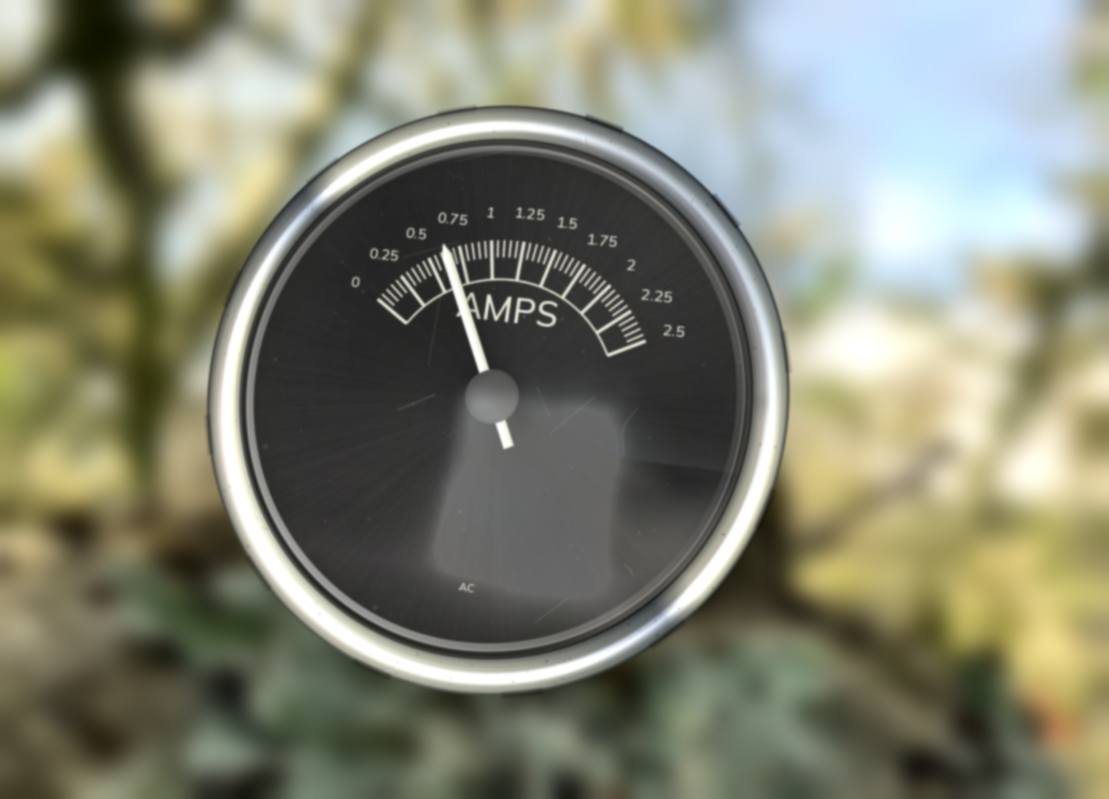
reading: 0.65
